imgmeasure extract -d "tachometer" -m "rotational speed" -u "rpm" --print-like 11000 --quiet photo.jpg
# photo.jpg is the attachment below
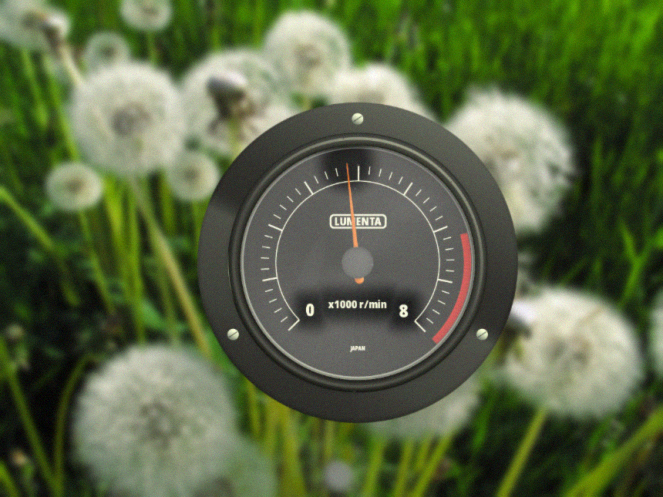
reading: 3800
